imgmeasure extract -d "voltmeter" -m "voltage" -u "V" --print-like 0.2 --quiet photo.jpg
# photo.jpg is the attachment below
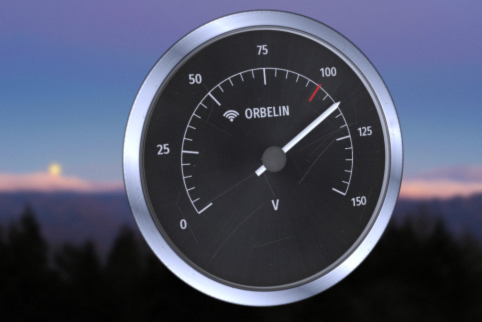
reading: 110
